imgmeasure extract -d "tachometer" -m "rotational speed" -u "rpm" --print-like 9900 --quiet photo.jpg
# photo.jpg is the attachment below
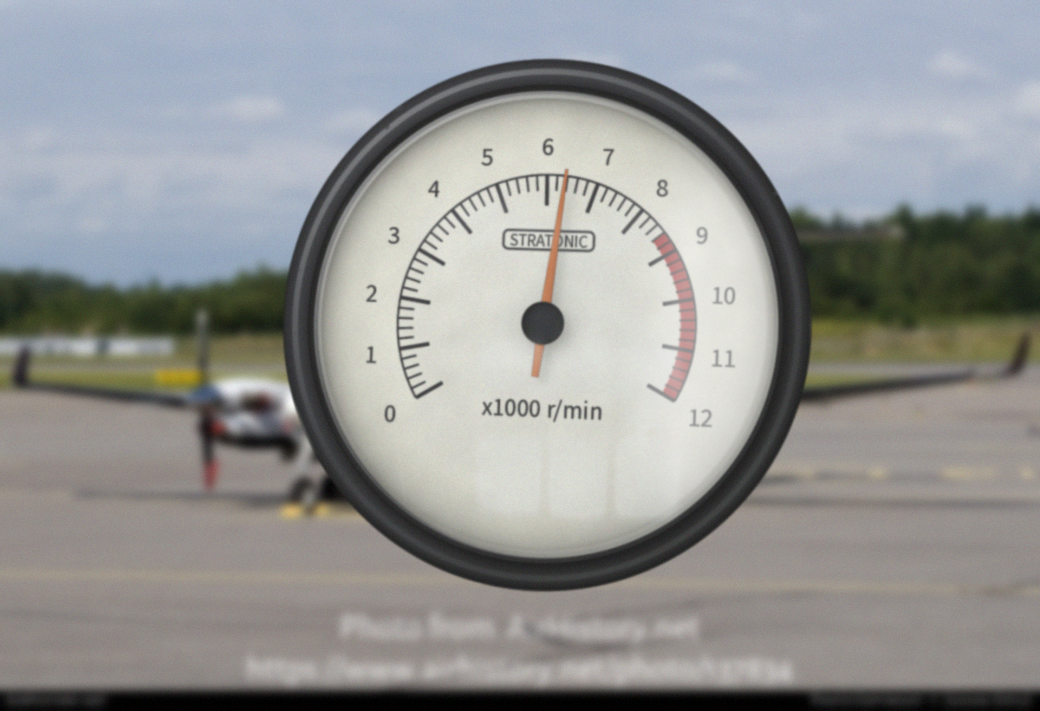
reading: 6400
